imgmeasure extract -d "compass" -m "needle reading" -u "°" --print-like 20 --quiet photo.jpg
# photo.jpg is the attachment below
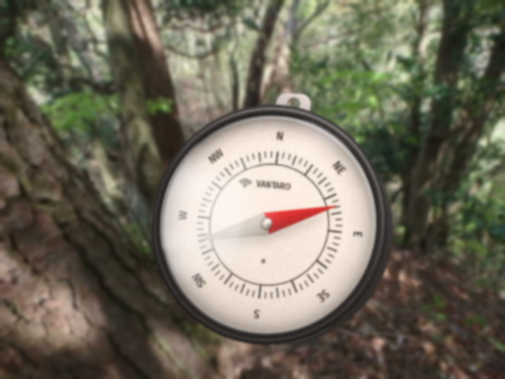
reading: 70
